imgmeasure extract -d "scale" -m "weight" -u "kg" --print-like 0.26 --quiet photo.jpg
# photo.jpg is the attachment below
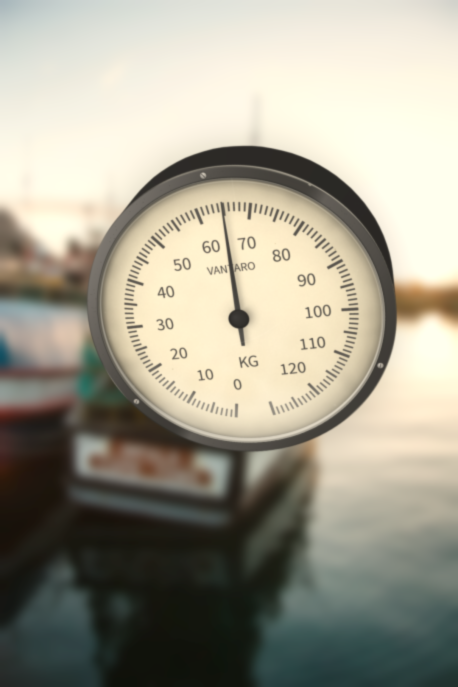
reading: 65
